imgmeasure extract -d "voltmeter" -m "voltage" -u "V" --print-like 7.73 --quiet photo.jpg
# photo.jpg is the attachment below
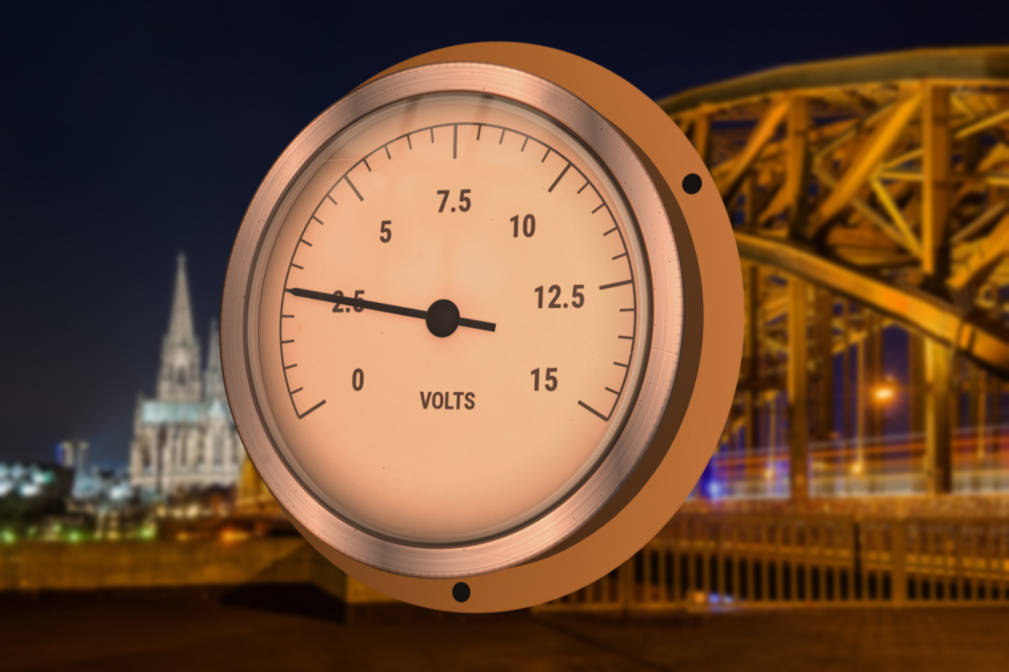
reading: 2.5
